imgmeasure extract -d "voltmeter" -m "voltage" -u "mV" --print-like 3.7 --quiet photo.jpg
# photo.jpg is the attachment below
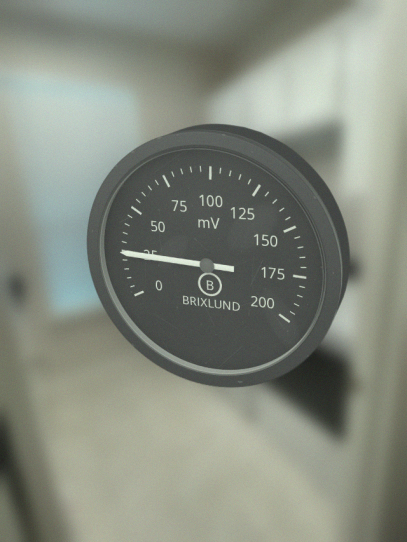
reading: 25
